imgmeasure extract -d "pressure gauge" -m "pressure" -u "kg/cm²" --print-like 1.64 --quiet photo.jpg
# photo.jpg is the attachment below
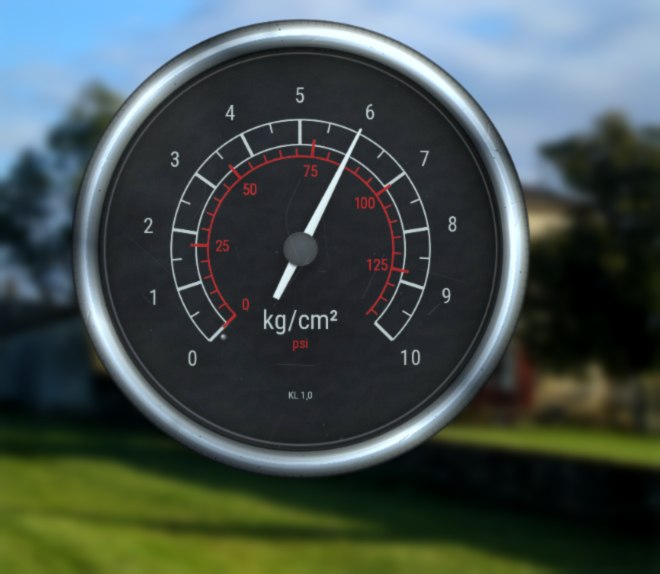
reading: 6
